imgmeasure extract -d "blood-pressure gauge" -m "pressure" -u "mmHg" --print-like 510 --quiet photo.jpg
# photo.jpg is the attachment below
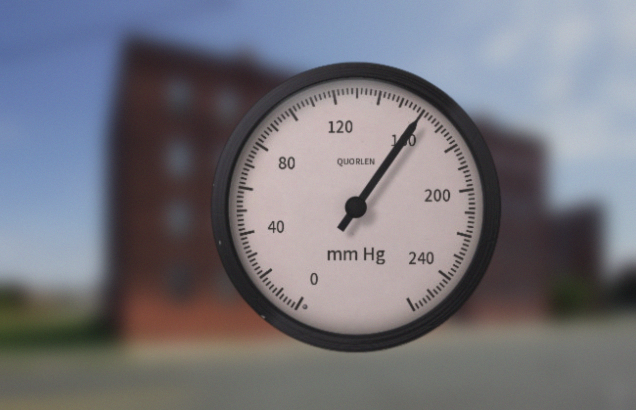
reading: 160
